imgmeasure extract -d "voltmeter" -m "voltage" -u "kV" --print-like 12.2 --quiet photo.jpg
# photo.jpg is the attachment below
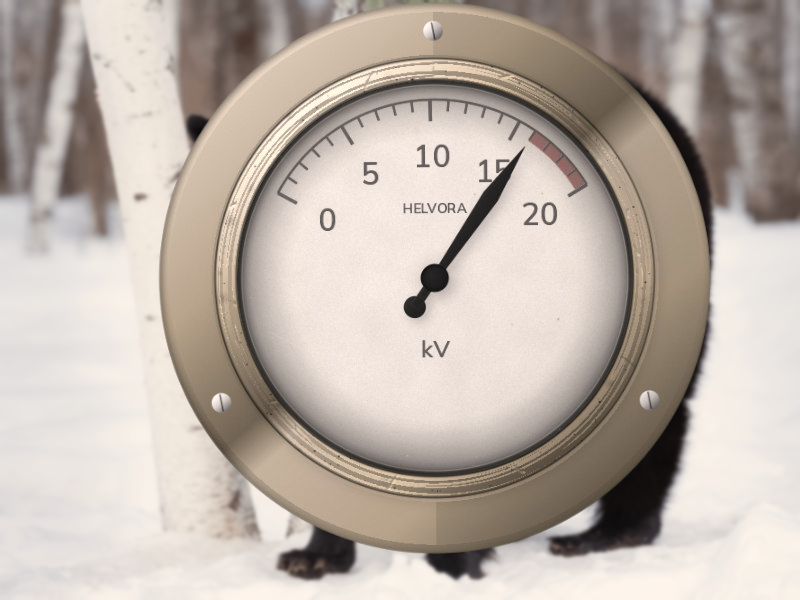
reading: 16
